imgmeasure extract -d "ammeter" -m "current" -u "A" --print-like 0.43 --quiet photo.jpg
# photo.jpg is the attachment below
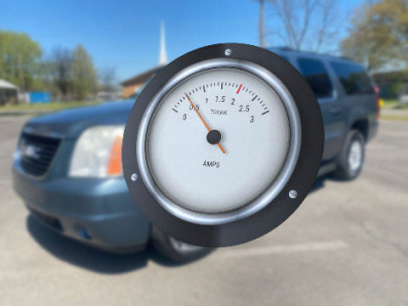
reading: 0.5
